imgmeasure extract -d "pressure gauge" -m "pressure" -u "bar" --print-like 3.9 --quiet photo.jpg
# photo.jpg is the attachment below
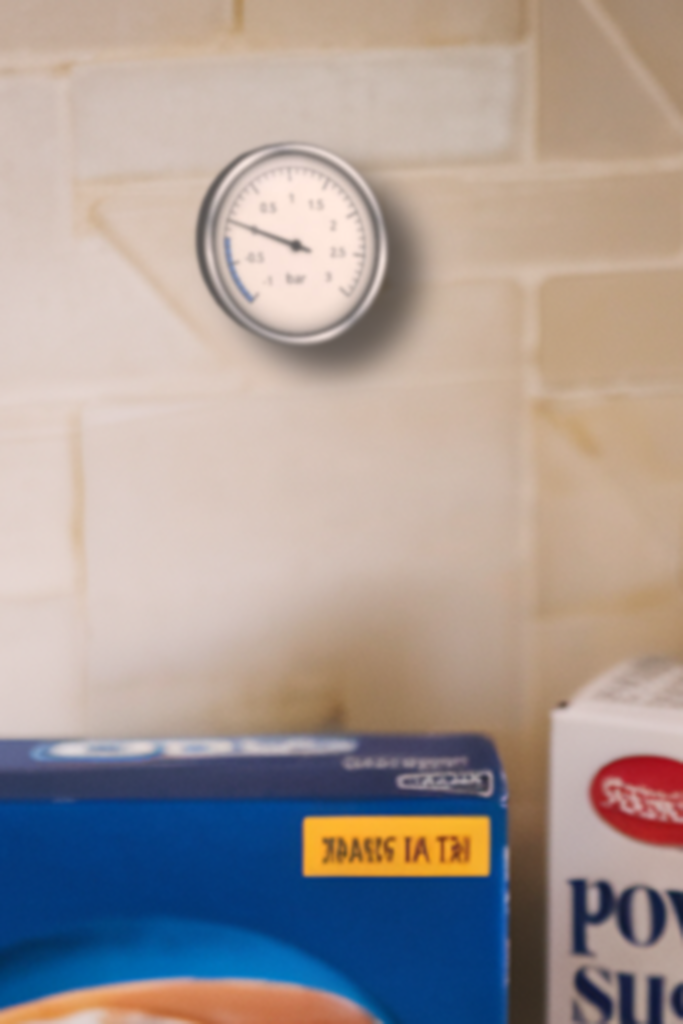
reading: 0
